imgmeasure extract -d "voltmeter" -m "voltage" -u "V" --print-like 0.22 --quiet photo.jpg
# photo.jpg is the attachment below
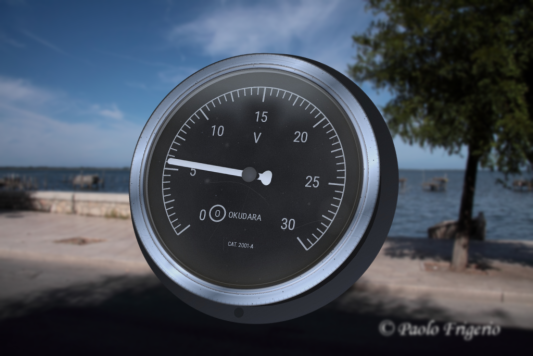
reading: 5.5
